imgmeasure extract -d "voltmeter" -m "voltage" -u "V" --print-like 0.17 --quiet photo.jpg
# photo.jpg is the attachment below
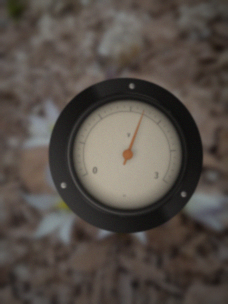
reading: 1.7
